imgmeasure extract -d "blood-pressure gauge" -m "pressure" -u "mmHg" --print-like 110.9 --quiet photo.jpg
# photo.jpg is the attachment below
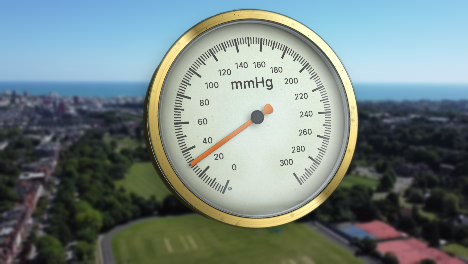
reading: 30
